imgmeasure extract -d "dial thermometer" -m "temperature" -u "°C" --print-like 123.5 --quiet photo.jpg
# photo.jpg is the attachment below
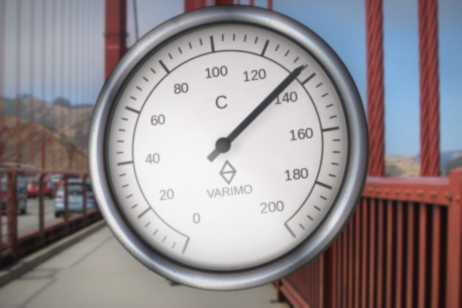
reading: 136
